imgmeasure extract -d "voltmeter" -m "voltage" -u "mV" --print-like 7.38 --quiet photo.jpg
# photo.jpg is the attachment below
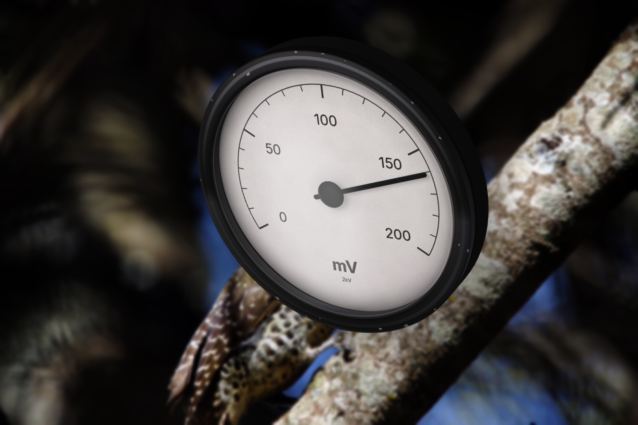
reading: 160
